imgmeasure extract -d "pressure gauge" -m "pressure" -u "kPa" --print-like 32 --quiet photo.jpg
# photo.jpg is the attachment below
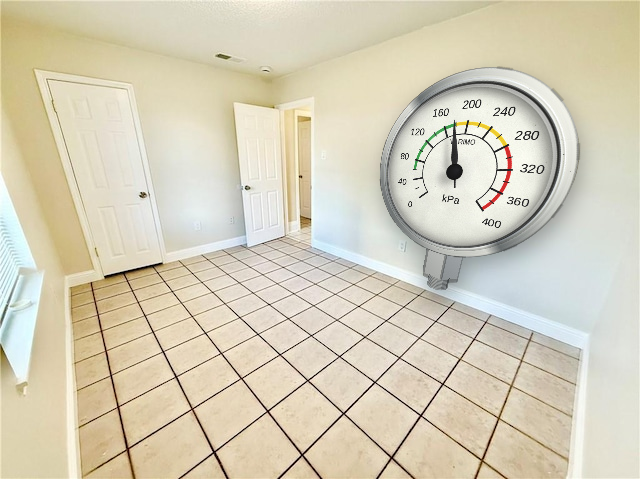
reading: 180
